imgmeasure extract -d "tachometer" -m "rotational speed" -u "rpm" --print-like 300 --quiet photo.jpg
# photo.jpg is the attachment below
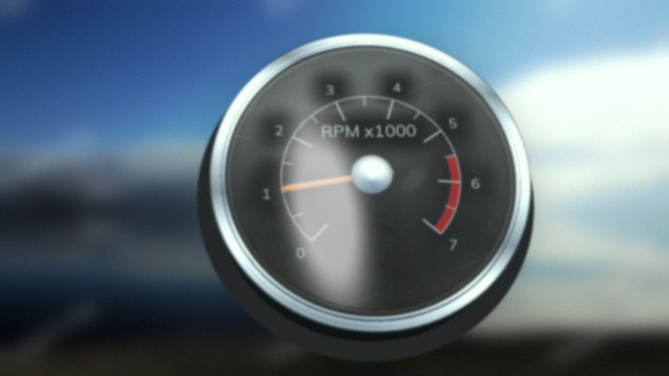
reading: 1000
